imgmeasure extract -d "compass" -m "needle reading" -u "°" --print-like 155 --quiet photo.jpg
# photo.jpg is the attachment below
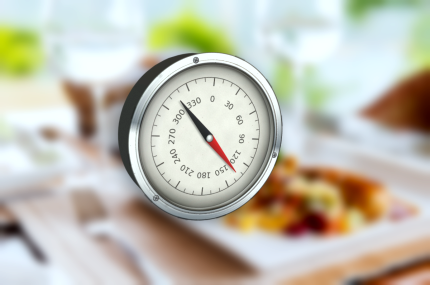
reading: 135
